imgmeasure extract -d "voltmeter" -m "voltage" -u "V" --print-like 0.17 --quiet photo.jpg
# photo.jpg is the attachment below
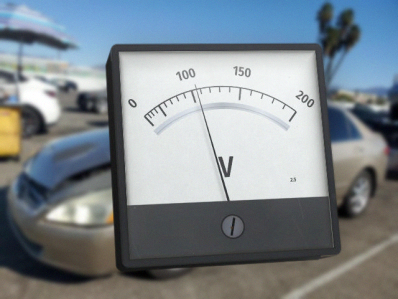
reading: 105
